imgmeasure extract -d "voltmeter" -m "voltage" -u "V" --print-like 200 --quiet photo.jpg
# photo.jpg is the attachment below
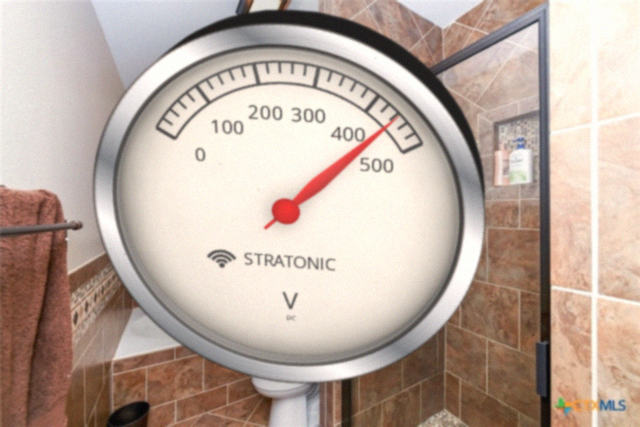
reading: 440
